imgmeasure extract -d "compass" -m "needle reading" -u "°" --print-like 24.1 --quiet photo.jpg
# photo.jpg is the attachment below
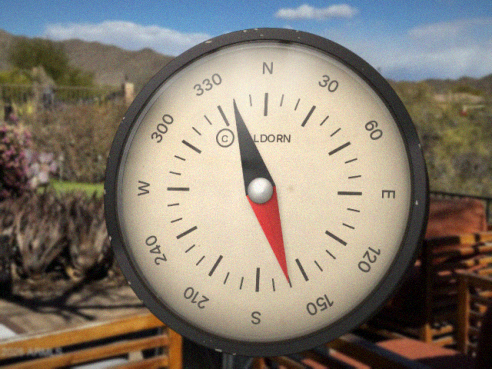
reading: 160
